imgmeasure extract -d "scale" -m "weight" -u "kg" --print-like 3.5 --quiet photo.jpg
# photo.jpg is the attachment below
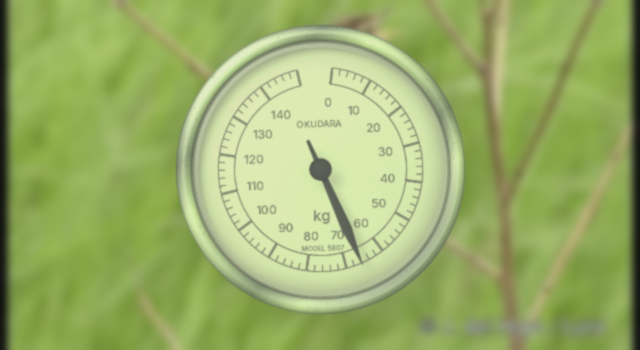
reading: 66
